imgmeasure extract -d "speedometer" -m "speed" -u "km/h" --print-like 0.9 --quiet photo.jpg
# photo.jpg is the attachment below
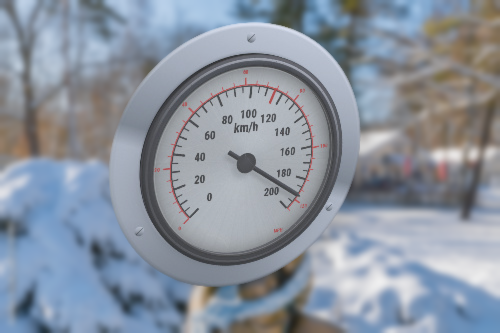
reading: 190
